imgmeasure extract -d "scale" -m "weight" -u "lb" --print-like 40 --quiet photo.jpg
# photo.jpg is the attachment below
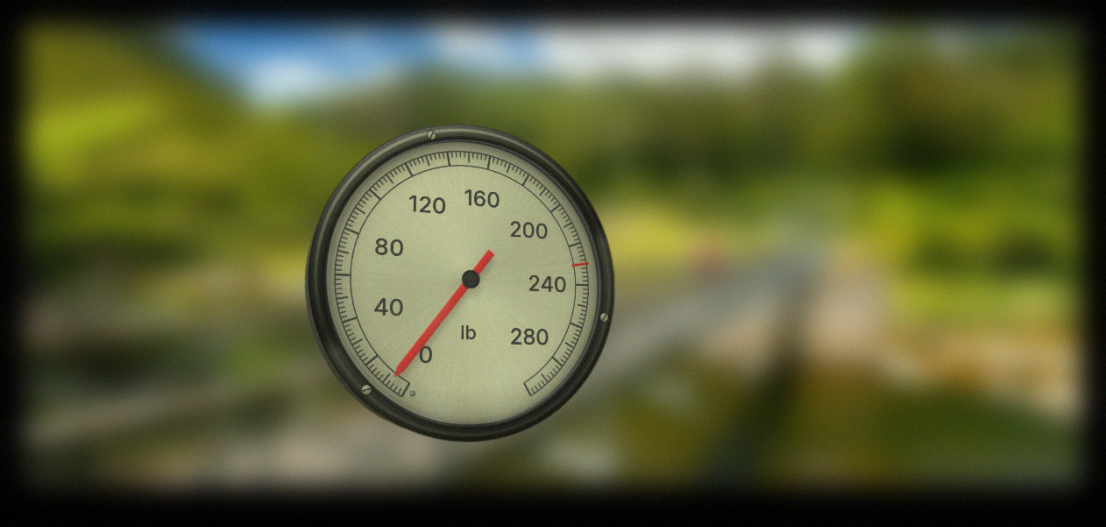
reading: 8
